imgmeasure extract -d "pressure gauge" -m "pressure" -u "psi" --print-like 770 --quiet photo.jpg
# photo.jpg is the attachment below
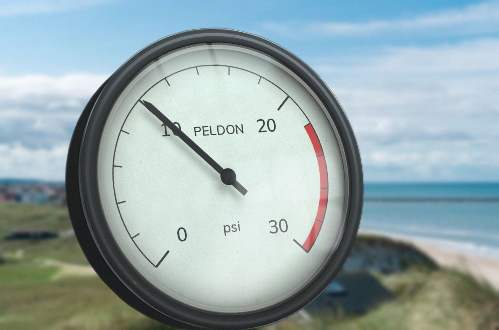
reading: 10
